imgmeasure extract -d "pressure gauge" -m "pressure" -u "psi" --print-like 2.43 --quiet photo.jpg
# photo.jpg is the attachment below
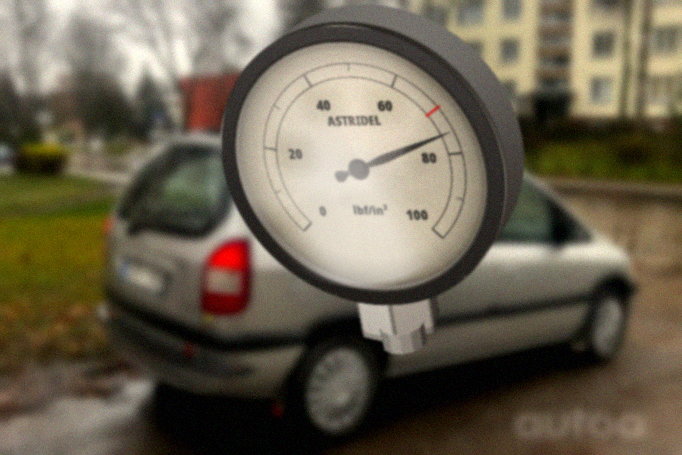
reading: 75
